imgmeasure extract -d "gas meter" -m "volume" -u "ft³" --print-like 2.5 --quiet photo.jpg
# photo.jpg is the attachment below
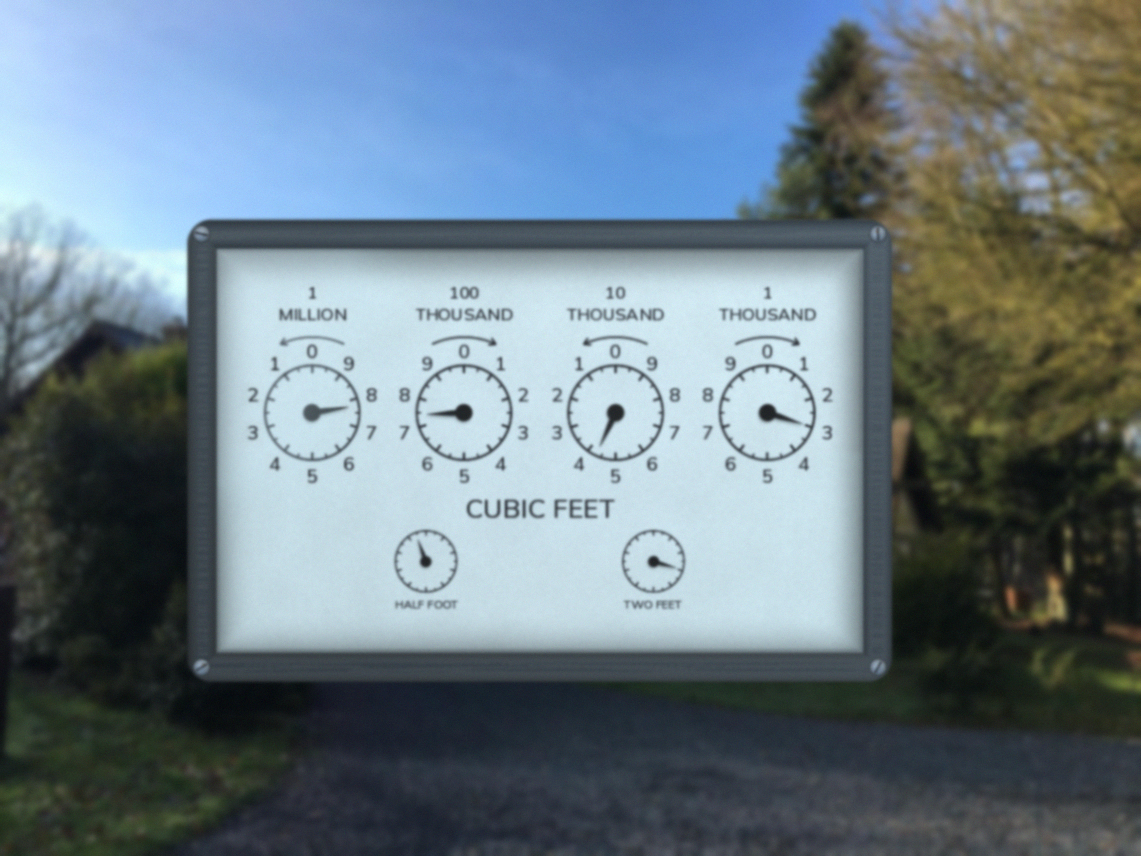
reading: 774300
